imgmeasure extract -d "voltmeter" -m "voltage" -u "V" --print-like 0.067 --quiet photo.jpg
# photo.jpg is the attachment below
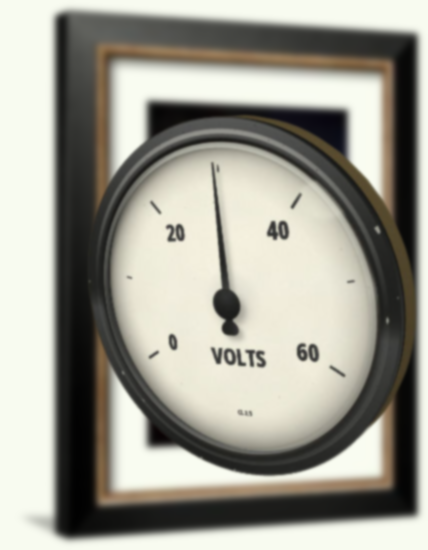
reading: 30
